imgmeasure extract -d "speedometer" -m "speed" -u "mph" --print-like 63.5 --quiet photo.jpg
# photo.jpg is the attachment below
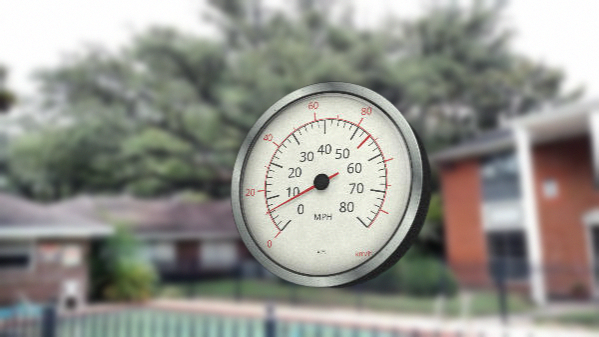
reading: 6
